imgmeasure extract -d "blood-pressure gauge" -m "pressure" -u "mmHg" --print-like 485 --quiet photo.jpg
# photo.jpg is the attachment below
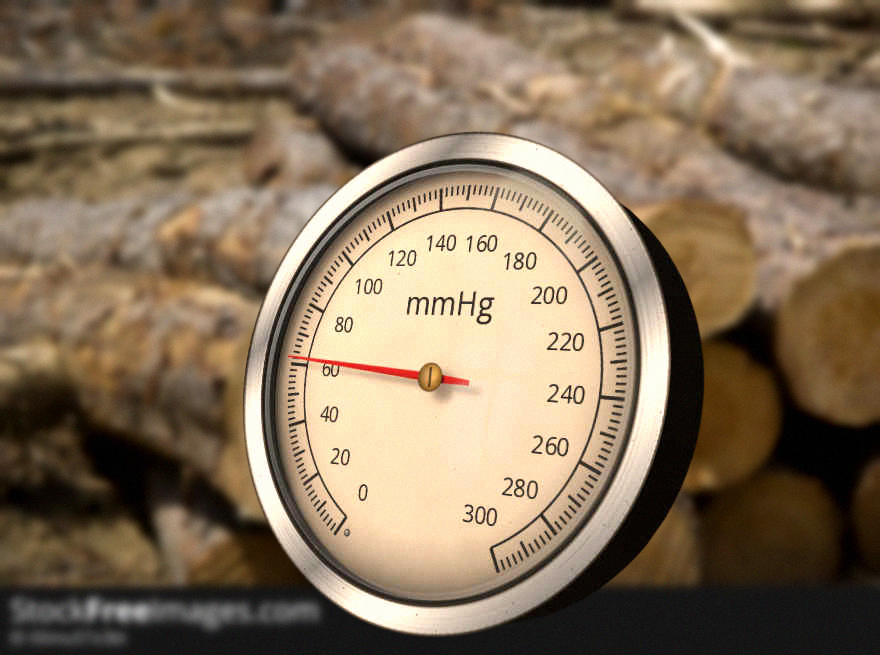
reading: 62
